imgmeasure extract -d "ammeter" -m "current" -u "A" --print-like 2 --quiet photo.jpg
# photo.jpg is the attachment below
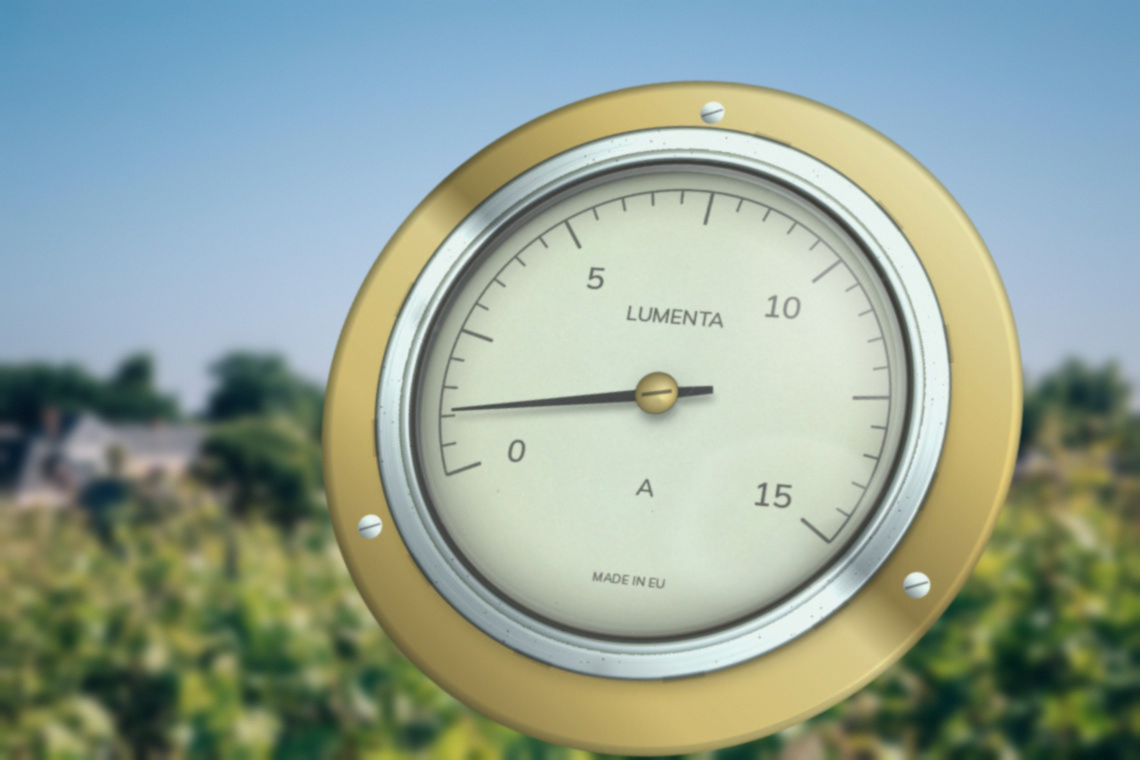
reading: 1
